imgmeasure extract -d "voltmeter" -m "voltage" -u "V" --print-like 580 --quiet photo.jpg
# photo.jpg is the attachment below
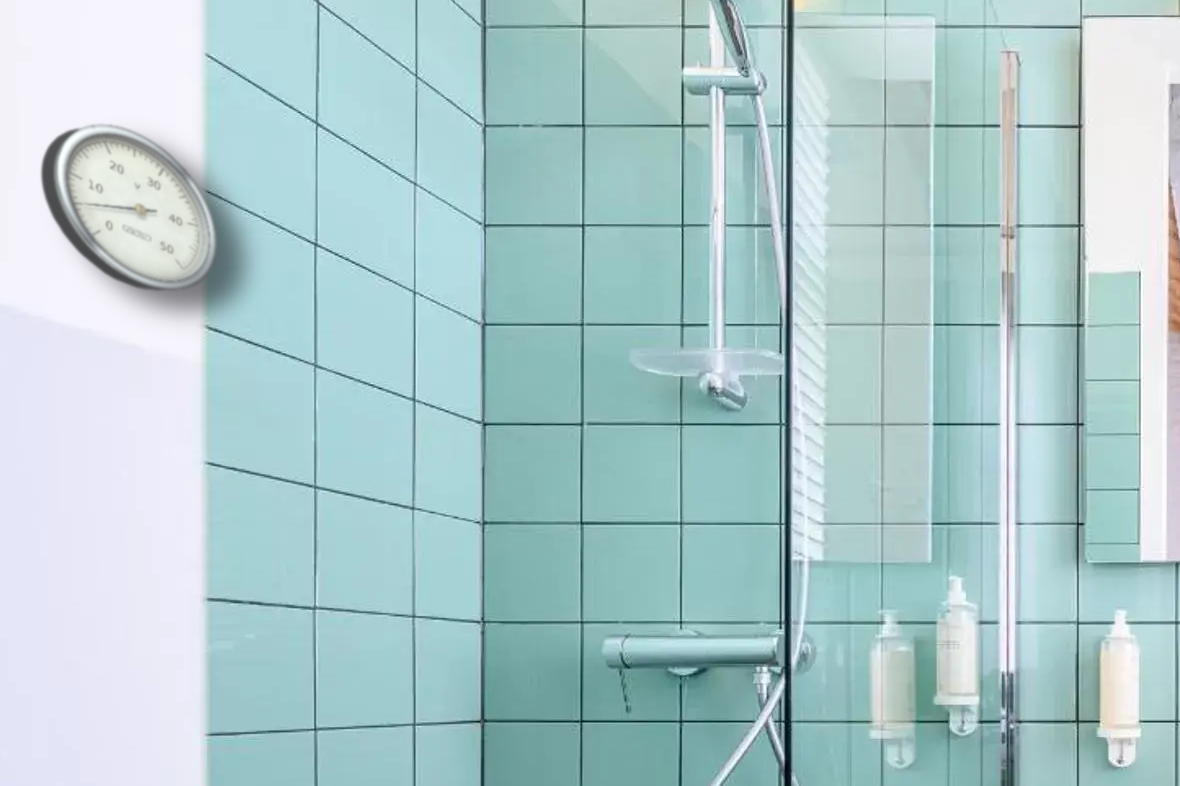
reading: 5
